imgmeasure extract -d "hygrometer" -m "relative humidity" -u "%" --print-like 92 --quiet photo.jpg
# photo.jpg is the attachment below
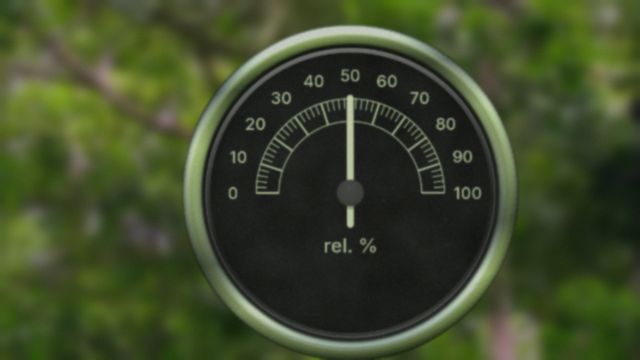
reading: 50
